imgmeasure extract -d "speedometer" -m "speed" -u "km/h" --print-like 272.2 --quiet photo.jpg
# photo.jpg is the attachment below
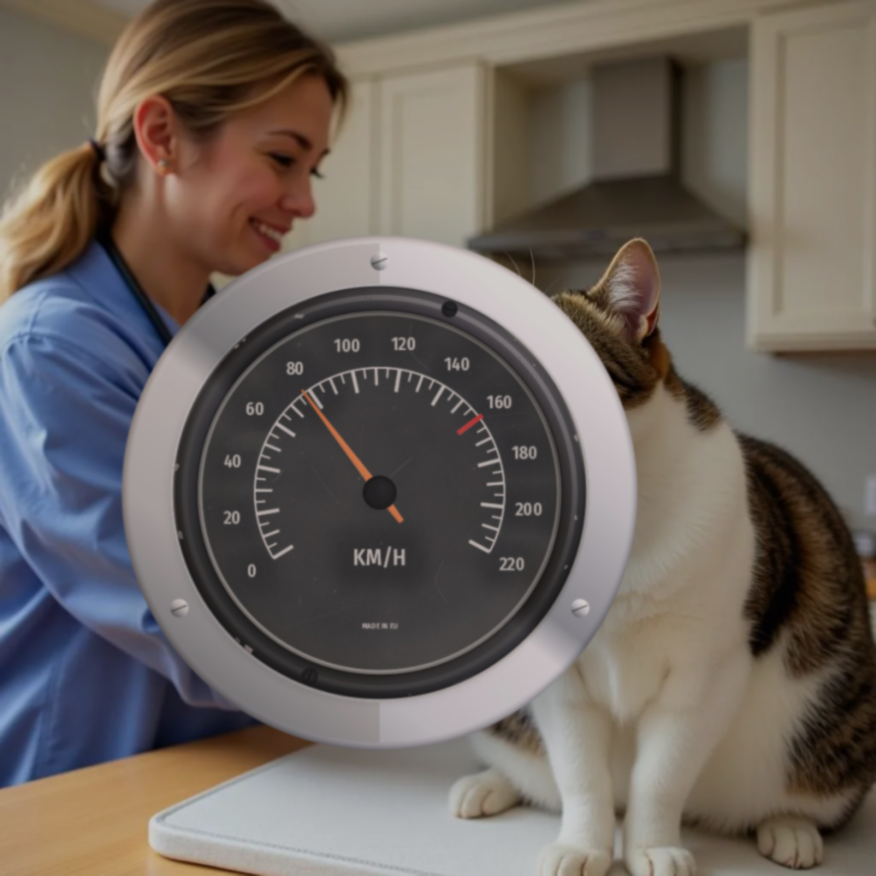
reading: 77.5
